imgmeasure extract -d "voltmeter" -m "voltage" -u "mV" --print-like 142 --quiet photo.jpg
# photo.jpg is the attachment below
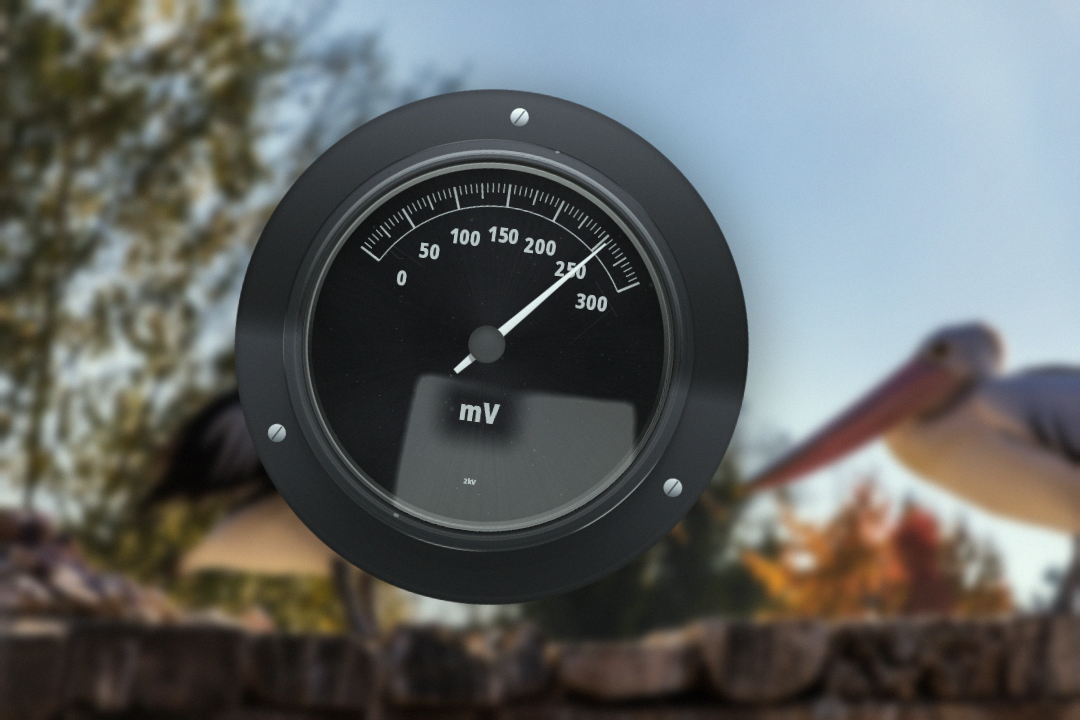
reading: 255
